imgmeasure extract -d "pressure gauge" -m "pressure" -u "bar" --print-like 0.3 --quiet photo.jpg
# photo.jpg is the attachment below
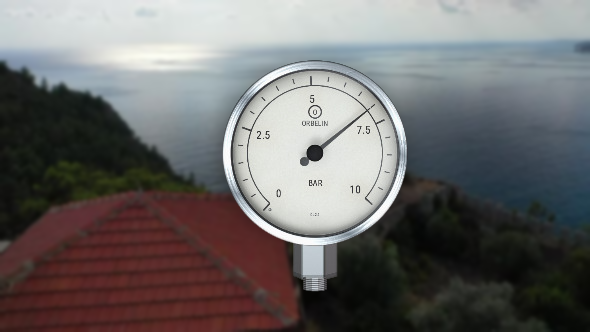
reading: 7
